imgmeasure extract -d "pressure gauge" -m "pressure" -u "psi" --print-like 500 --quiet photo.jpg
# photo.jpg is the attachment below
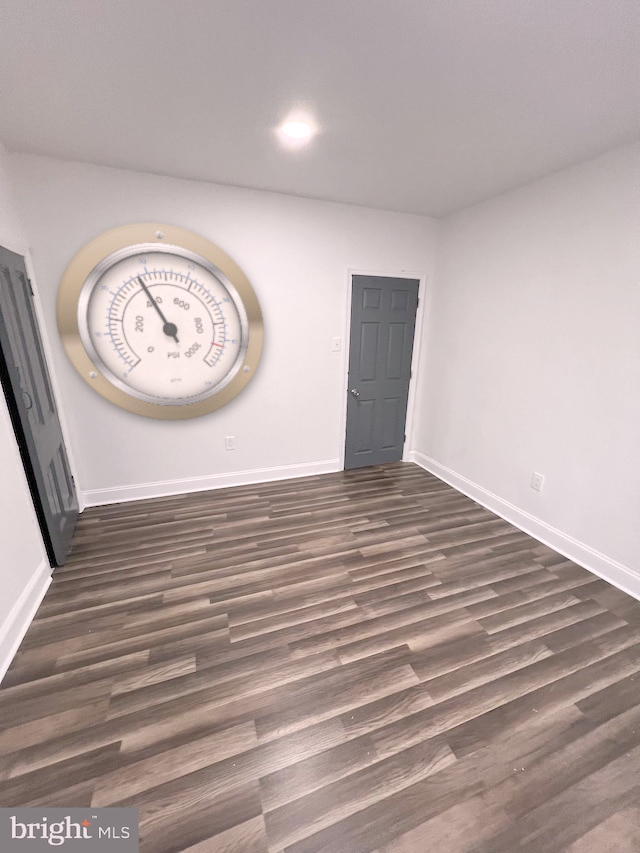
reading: 400
